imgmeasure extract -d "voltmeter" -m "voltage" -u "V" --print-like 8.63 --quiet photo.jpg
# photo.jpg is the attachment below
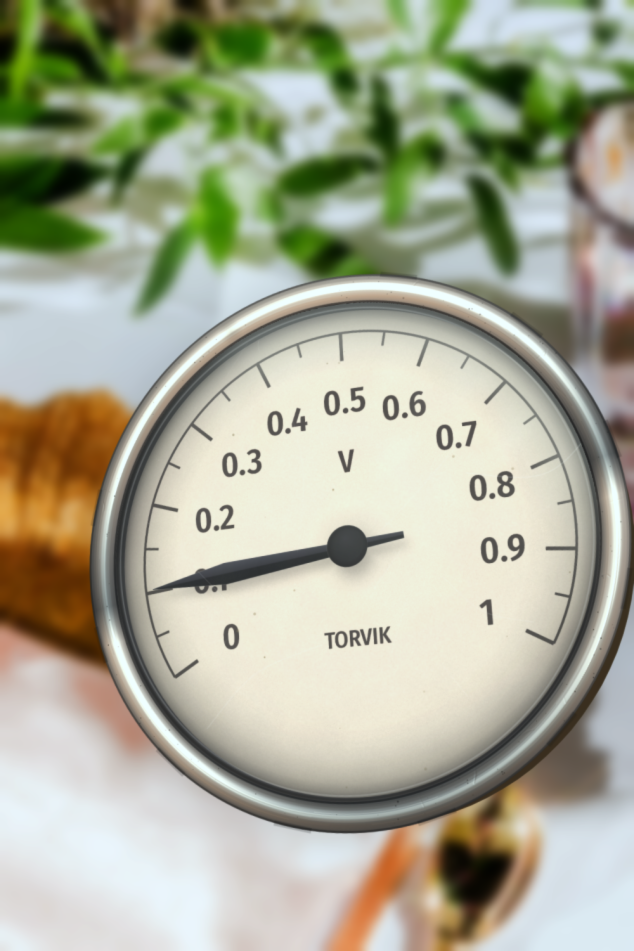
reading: 0.1
